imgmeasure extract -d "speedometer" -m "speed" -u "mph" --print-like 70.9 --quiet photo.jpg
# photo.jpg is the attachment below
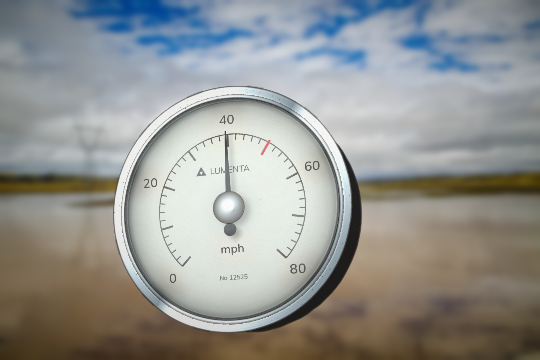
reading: 40
